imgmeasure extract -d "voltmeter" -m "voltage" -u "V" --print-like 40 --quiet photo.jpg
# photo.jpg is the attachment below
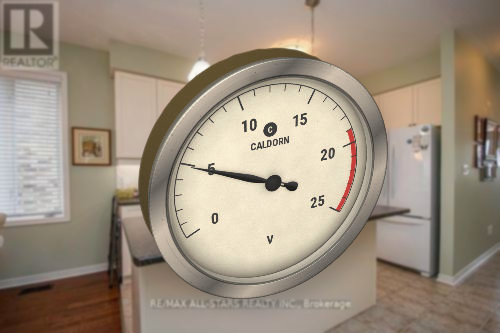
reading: 5
